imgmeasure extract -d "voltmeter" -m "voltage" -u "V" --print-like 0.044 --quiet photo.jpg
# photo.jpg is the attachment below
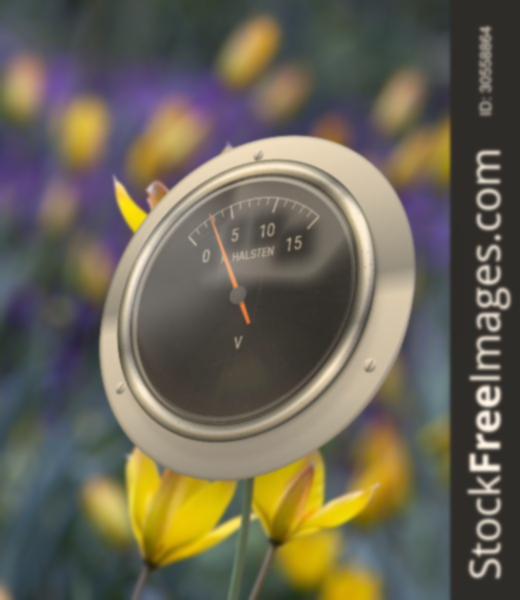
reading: 3
